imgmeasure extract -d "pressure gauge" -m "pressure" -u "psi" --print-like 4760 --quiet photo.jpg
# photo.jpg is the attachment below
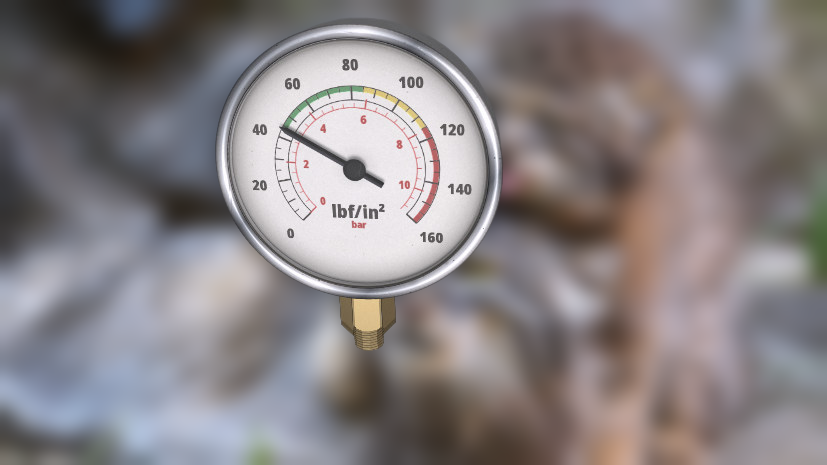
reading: 45
